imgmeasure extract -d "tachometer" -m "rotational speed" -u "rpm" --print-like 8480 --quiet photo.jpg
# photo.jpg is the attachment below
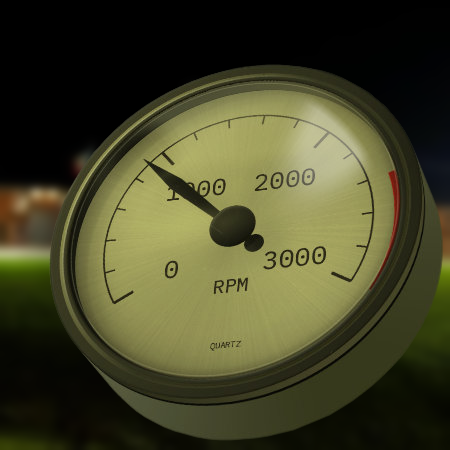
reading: 900
